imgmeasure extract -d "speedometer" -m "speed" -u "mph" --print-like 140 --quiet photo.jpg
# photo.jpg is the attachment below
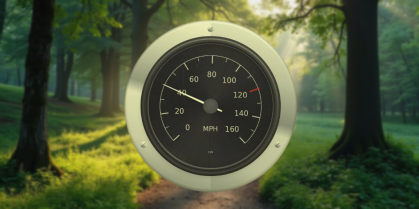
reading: 40
